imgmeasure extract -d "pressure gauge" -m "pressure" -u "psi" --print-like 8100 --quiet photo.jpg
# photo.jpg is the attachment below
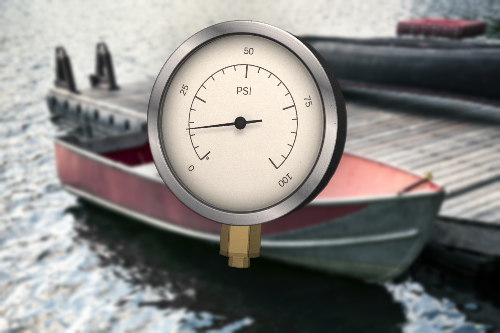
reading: 12.5
